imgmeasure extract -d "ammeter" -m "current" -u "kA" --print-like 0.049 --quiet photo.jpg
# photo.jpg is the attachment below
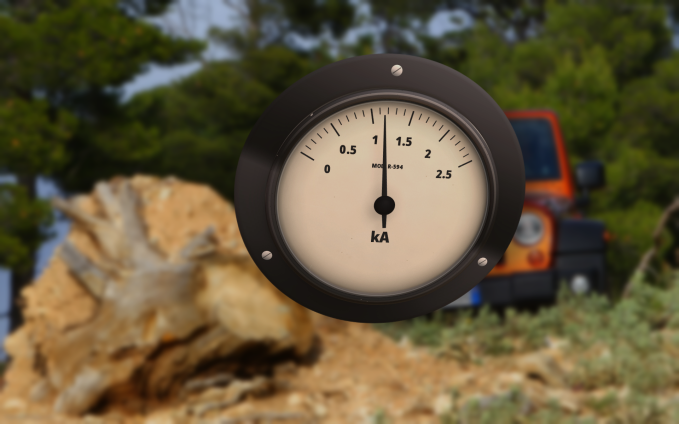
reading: 1.15
